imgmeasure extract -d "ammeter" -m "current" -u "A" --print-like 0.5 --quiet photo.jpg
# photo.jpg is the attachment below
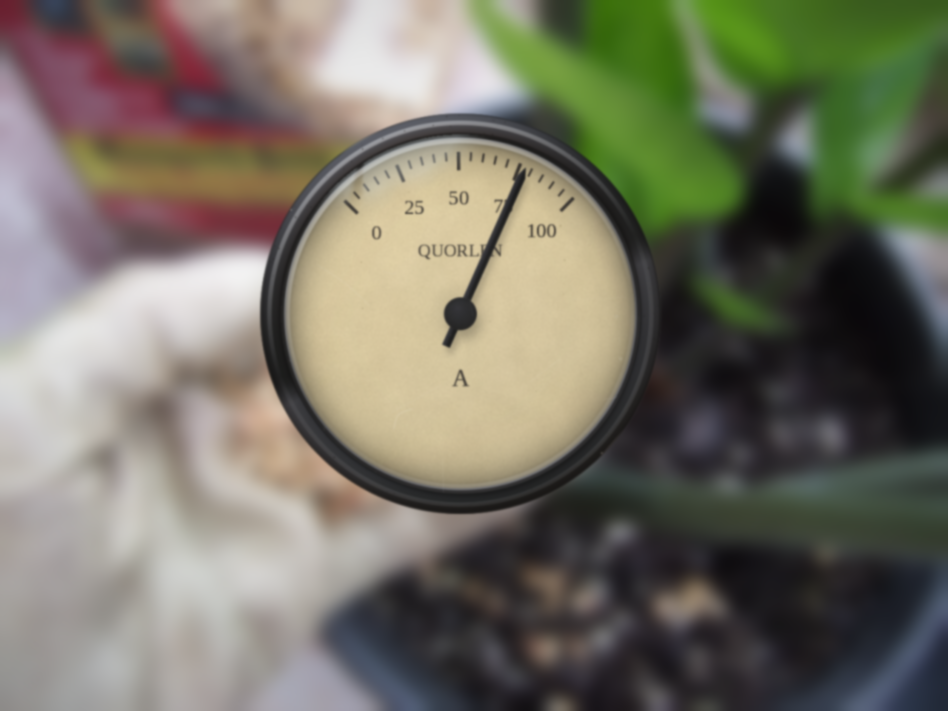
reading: 77.5
